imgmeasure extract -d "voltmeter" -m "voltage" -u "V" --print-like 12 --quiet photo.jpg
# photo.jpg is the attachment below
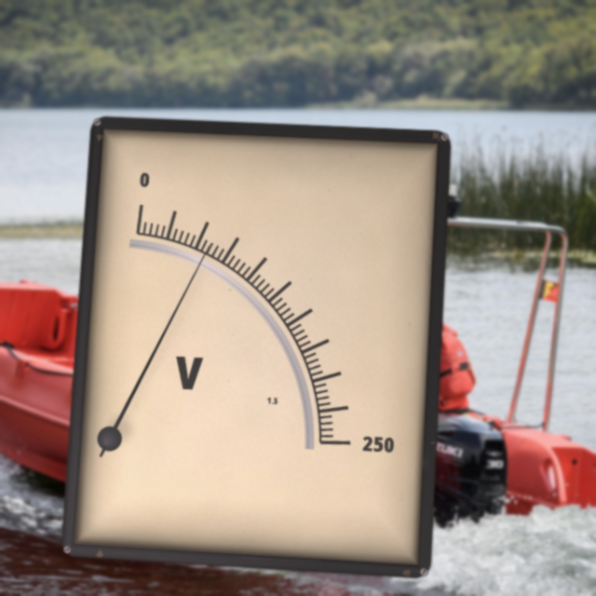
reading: 60
